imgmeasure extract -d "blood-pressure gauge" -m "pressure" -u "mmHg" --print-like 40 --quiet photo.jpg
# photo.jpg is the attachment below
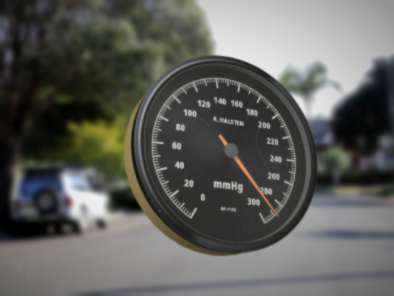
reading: 290
